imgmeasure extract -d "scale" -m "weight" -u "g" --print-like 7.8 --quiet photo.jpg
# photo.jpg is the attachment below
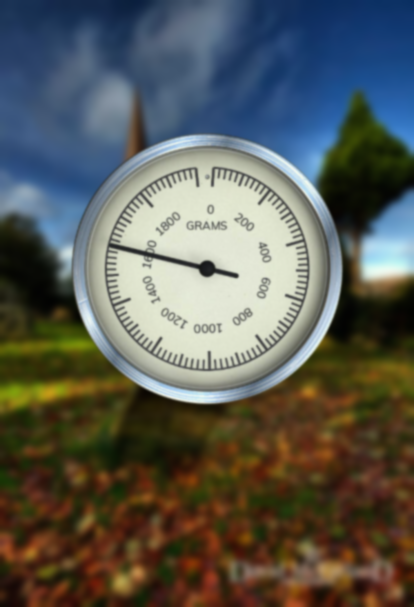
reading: 1600
